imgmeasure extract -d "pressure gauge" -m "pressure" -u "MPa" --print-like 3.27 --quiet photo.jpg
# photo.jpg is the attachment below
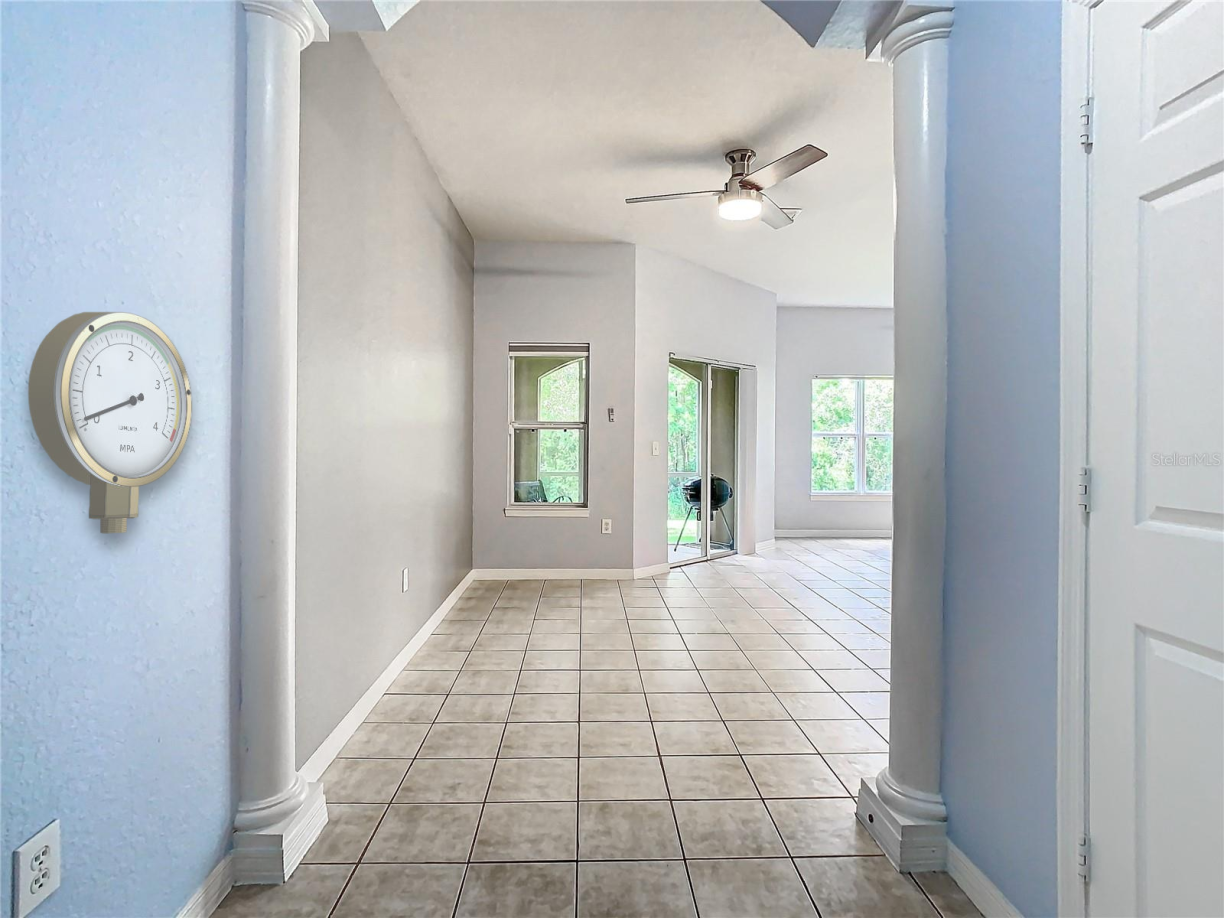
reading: 0.1
